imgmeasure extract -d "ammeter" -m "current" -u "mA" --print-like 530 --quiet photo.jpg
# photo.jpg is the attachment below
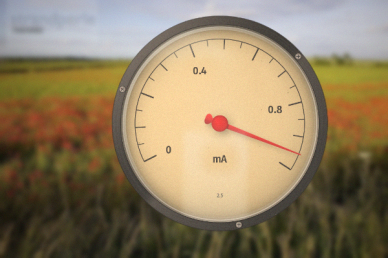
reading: 0.95
